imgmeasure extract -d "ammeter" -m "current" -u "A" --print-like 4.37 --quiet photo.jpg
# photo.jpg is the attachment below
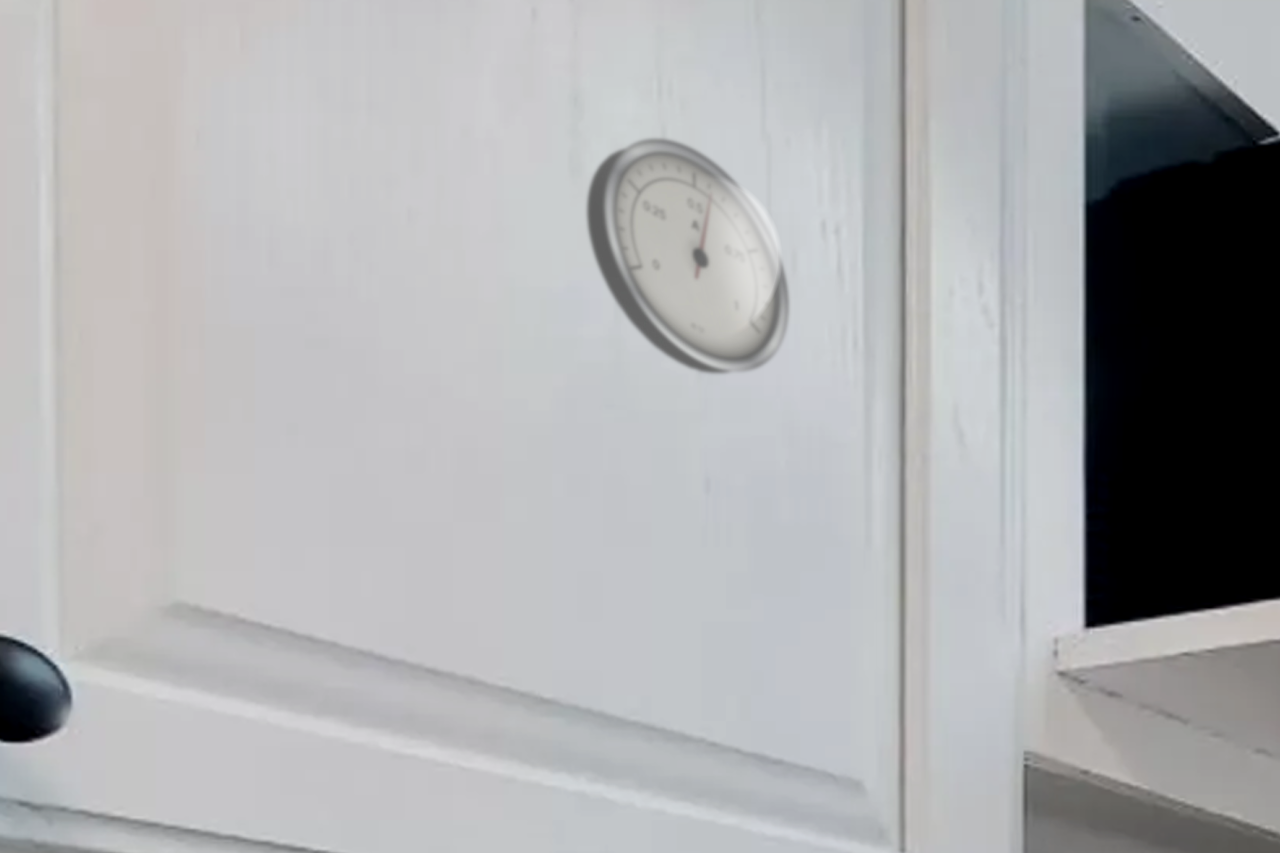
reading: 0.55
